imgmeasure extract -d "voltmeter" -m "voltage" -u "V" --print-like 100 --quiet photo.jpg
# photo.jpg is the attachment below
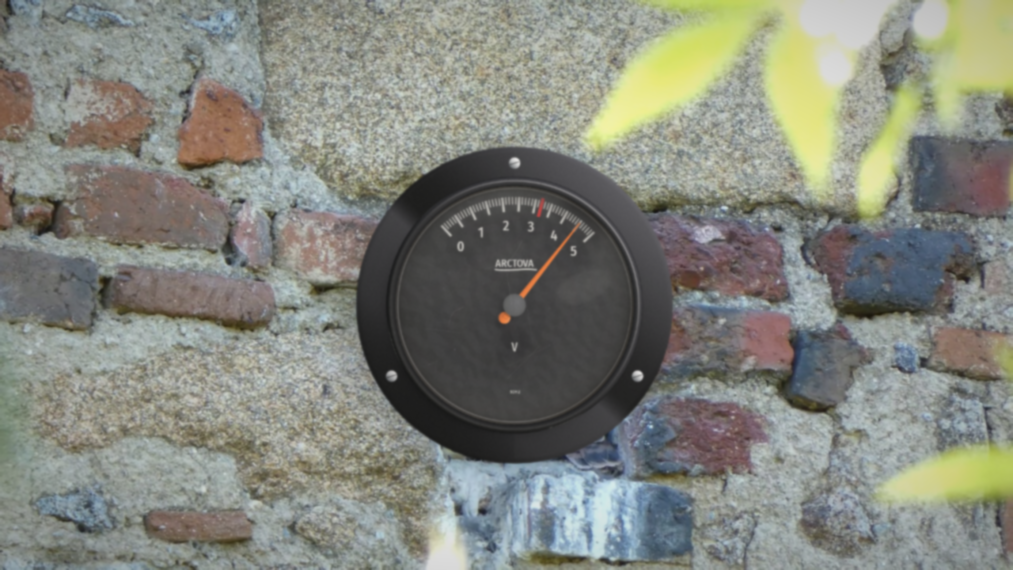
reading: 4.5
